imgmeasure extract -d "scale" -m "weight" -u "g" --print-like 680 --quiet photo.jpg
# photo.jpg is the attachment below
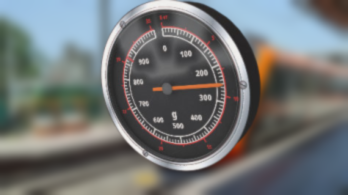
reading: 250
